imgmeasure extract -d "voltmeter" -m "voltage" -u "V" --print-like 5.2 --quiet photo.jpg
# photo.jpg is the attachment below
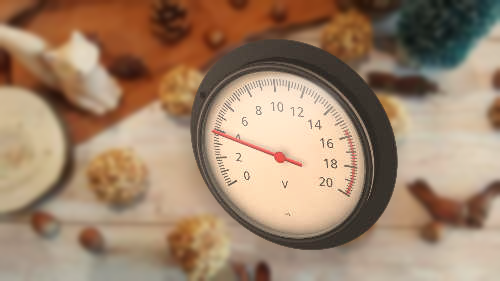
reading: 4
